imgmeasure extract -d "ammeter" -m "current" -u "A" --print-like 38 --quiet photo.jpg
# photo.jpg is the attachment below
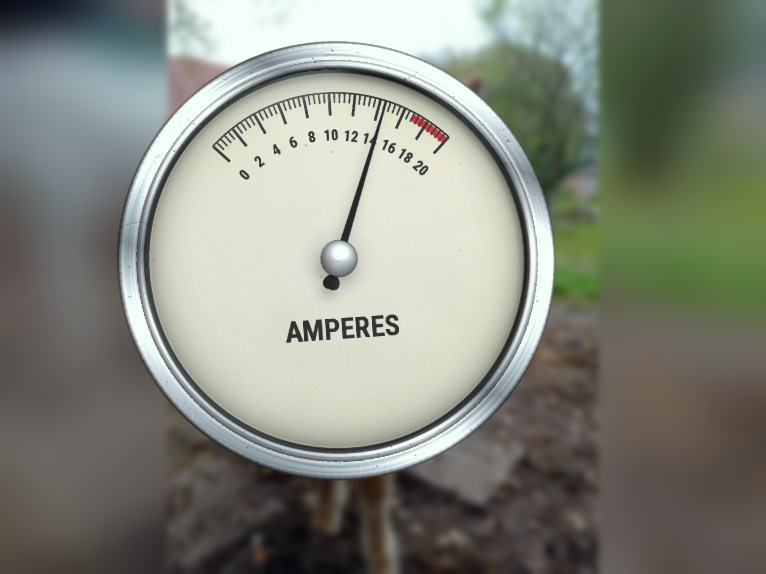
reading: 14.4
